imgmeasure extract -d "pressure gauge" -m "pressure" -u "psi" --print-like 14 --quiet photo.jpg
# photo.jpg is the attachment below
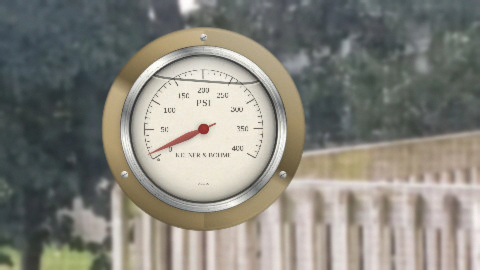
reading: 10
